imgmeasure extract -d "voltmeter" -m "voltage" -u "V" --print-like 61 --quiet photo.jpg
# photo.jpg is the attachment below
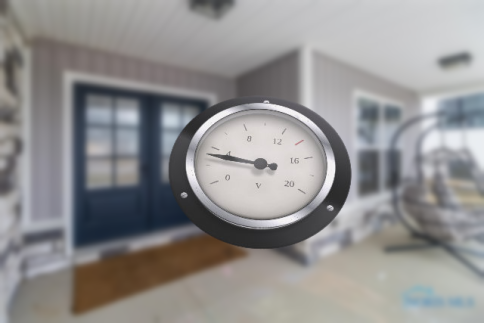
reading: 3
